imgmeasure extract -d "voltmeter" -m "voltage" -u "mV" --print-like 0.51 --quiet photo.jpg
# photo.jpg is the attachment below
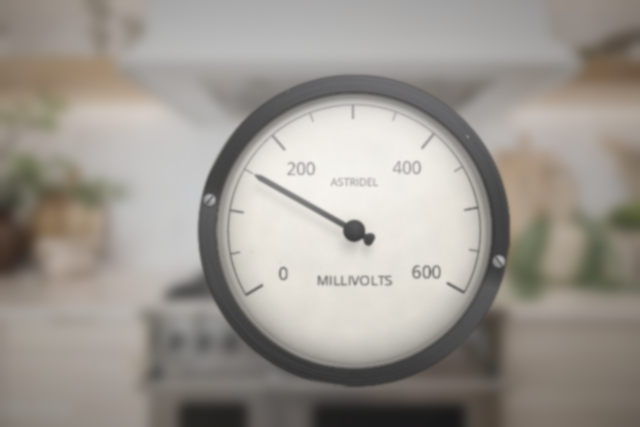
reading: 150
